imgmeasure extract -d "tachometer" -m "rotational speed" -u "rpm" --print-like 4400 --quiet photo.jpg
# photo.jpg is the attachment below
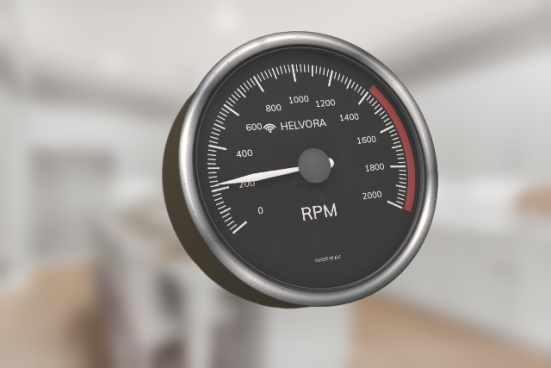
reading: 220
